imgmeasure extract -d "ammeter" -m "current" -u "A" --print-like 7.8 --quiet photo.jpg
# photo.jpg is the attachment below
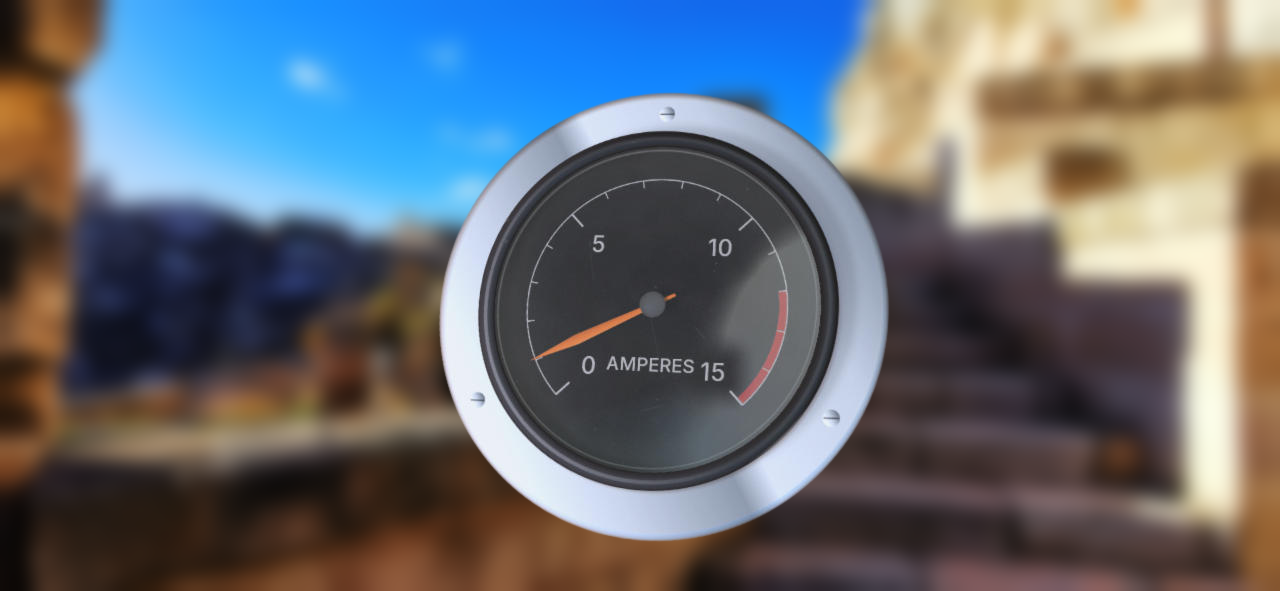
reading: 1
